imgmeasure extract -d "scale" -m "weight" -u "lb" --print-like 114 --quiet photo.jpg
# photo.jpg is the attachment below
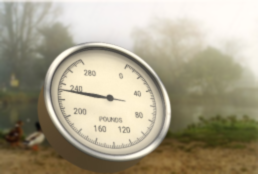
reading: 230
